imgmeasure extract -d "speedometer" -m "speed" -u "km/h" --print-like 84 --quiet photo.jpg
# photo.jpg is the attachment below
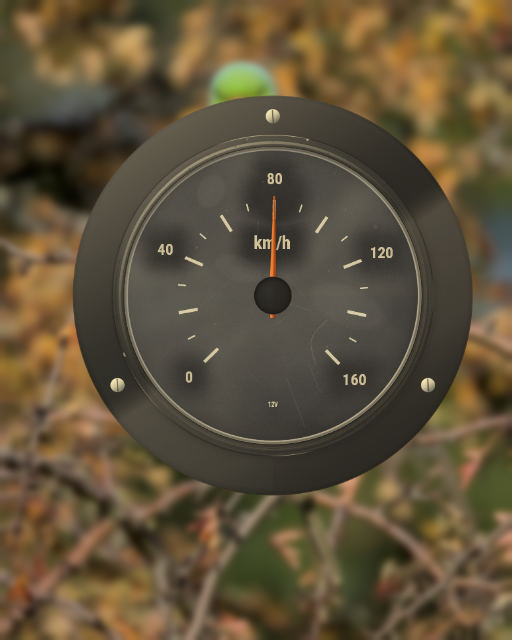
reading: 80
